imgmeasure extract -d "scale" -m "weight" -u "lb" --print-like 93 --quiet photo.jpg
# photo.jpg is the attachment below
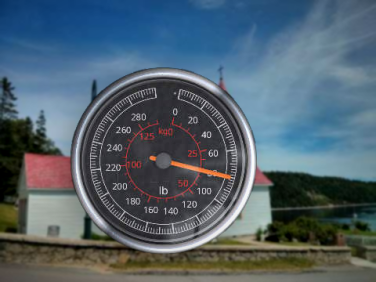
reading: 80
